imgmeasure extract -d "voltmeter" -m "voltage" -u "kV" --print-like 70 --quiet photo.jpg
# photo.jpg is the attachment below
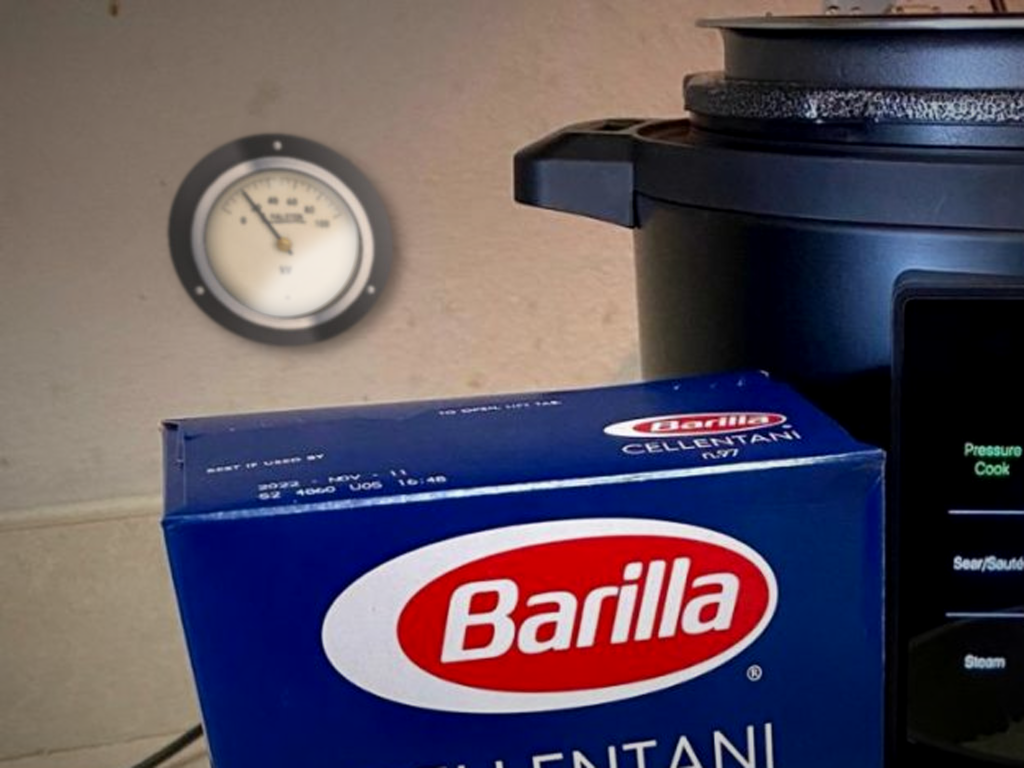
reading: 20
